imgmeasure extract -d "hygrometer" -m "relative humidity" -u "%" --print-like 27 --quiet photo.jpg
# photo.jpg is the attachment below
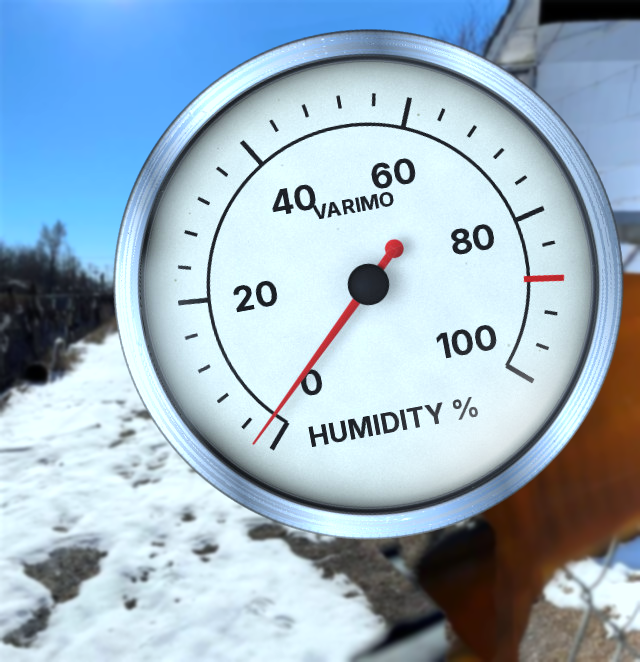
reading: 2
